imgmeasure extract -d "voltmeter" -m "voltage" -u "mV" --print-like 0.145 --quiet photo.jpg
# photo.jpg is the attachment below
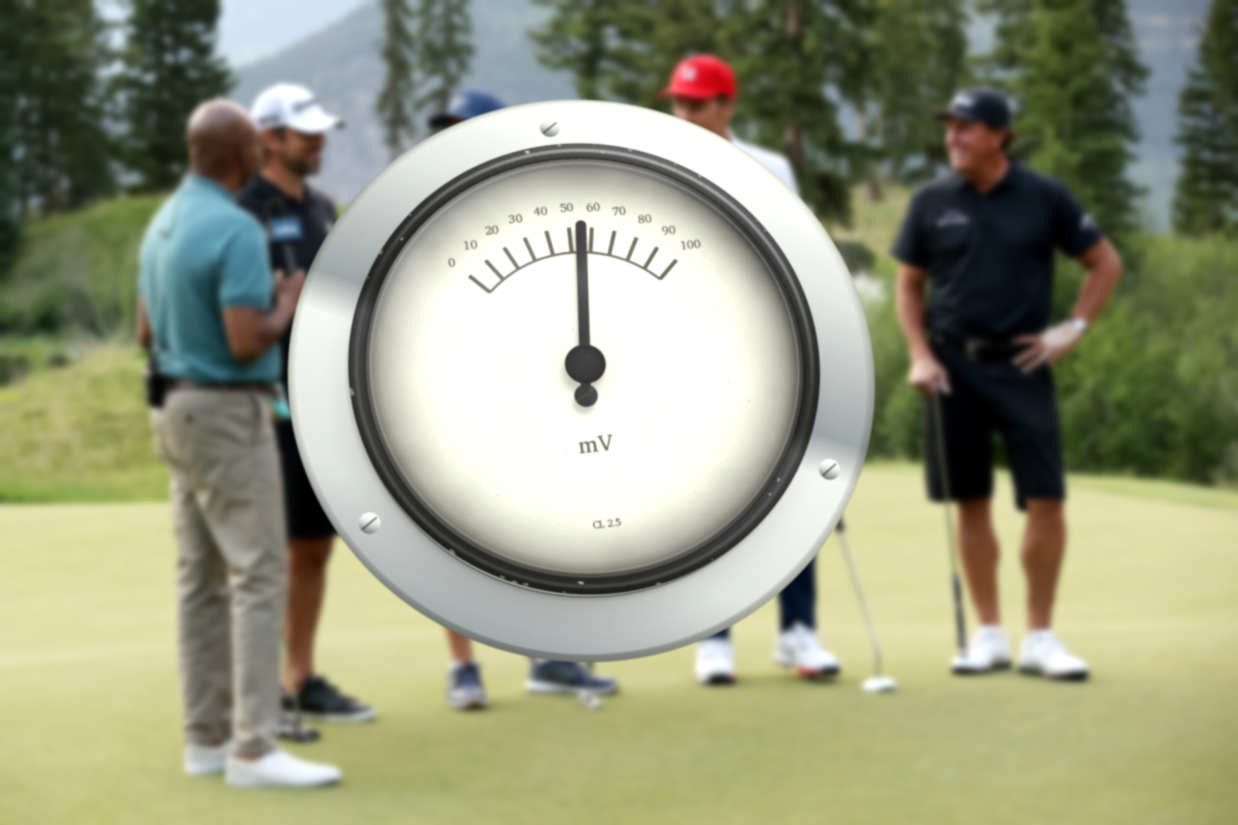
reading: 55
